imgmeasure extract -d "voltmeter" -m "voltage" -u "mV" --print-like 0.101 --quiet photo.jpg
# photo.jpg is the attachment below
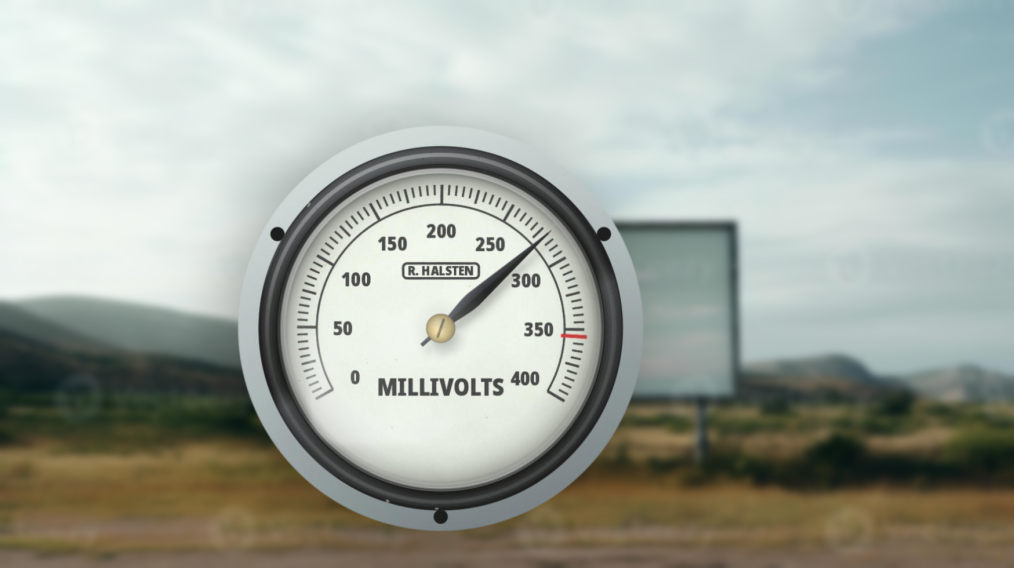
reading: 280
